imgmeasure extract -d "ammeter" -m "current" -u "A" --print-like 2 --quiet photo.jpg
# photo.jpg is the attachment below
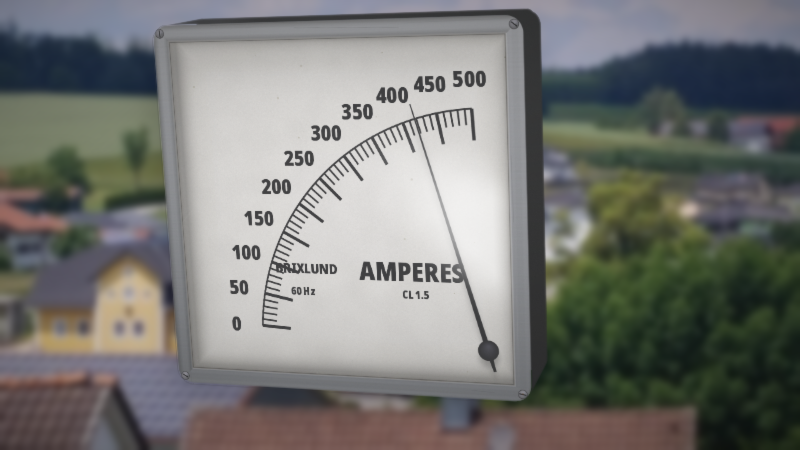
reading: 420
